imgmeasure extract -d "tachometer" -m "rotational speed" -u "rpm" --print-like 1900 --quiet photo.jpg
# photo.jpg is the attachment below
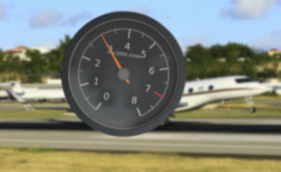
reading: 3000
